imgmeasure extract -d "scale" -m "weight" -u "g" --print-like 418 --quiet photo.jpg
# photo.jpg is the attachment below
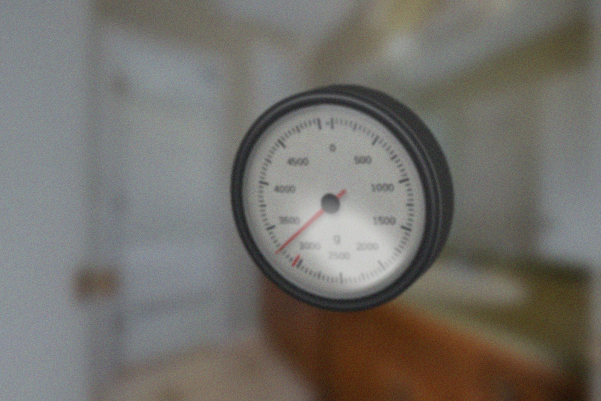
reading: 3250
